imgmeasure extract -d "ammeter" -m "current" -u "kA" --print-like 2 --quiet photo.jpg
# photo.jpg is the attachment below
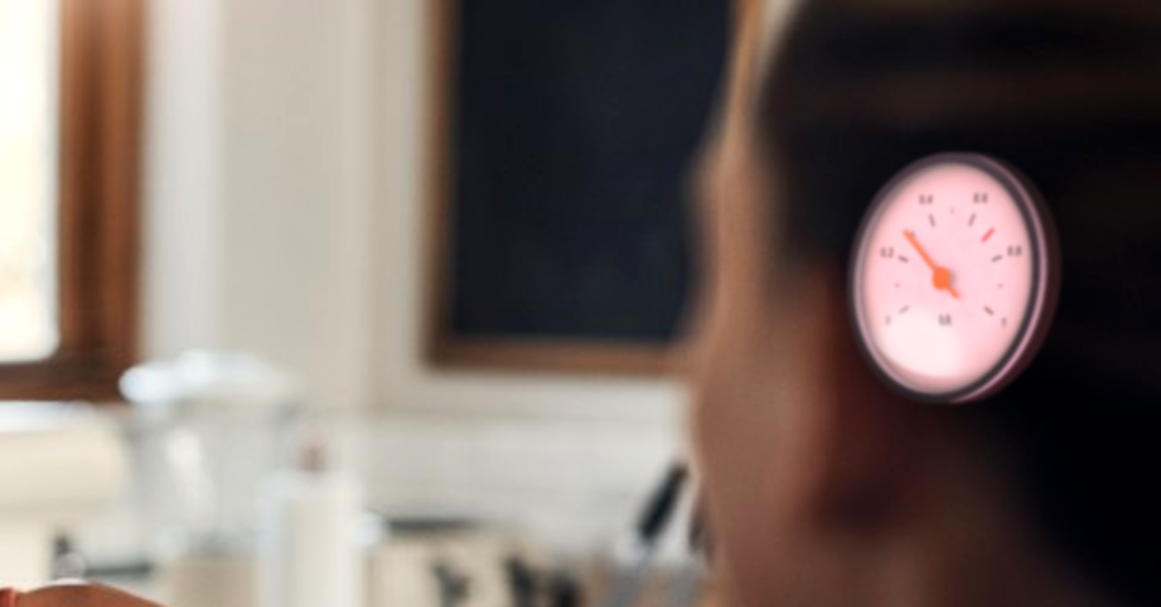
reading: 0.3
